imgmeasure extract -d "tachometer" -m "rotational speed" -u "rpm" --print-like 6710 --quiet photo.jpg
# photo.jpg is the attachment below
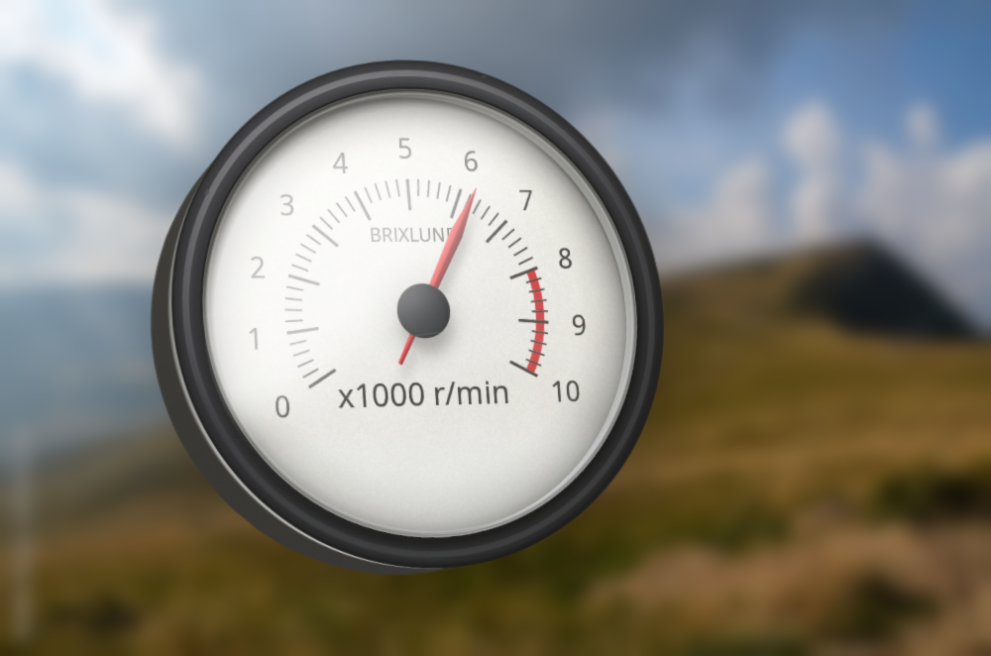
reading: 6200
